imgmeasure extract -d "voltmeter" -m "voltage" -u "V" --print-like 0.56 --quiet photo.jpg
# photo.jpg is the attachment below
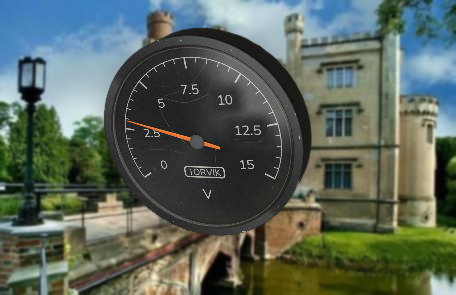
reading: 3
